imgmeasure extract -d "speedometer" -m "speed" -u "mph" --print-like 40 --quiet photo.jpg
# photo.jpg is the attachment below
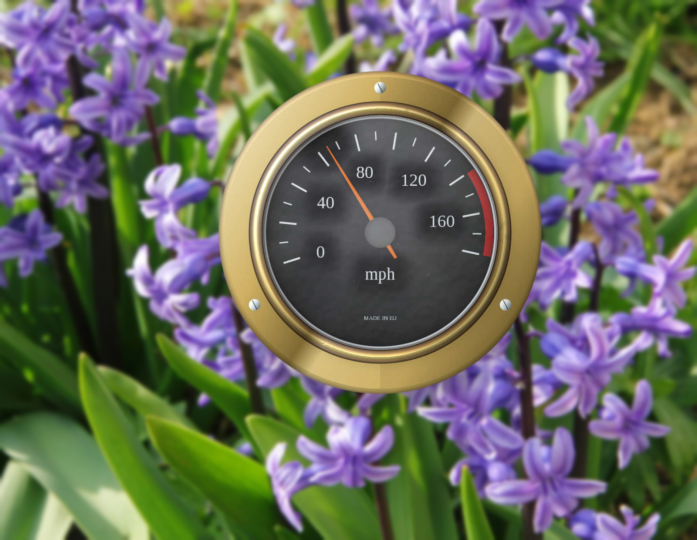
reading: 65
